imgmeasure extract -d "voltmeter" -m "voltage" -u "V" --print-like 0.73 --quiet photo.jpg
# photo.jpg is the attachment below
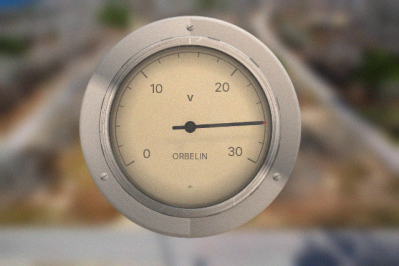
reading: 26
